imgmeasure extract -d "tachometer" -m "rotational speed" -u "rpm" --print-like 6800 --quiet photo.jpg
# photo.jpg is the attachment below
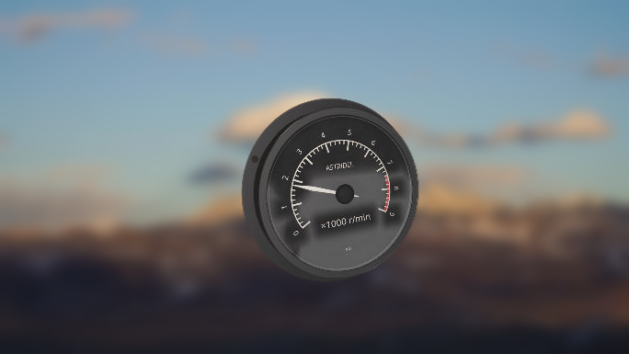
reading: 1800
